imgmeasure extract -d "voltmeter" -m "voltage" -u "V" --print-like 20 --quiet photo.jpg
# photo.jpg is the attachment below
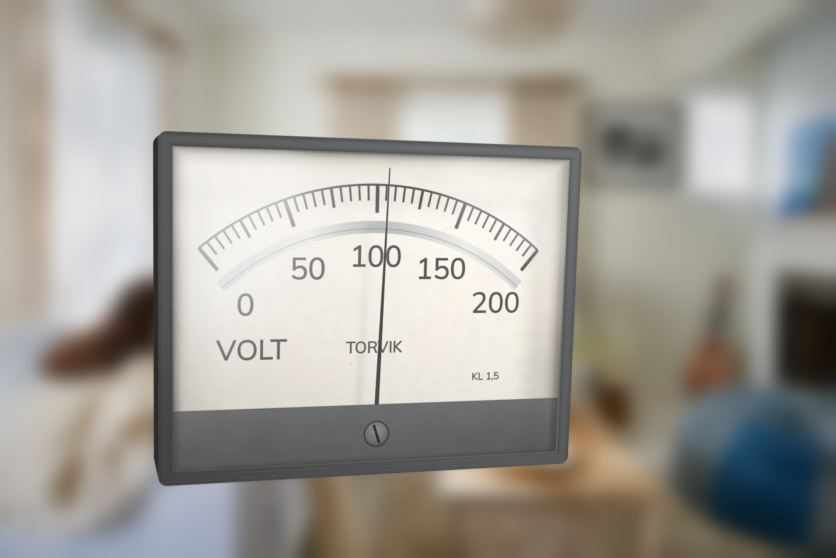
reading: 105
